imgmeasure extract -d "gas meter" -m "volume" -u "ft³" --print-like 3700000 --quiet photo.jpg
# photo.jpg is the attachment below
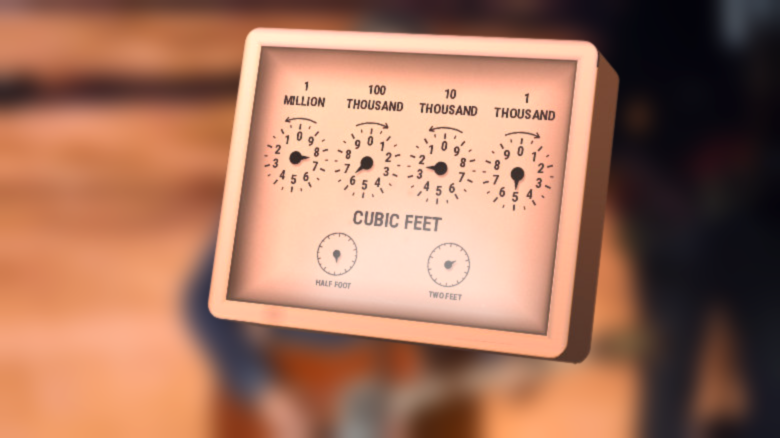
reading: 762500
